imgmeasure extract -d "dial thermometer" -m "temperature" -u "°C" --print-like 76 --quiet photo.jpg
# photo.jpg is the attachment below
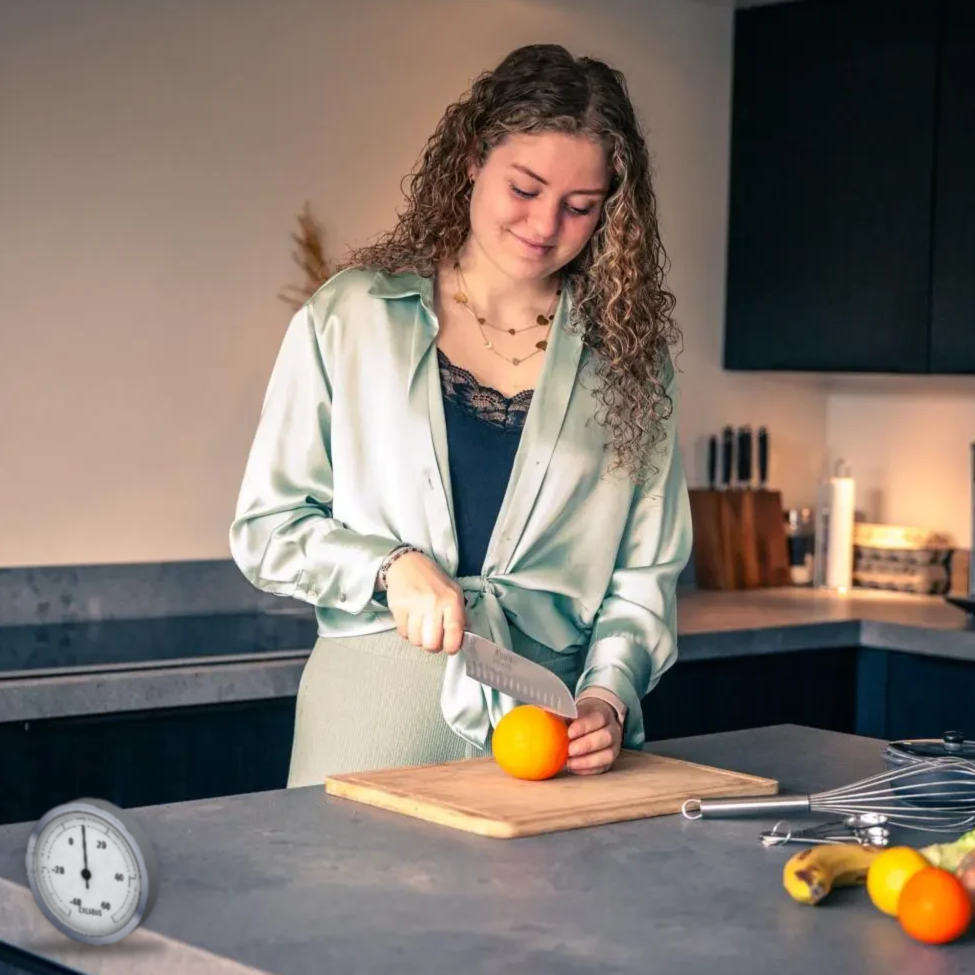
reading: 10
